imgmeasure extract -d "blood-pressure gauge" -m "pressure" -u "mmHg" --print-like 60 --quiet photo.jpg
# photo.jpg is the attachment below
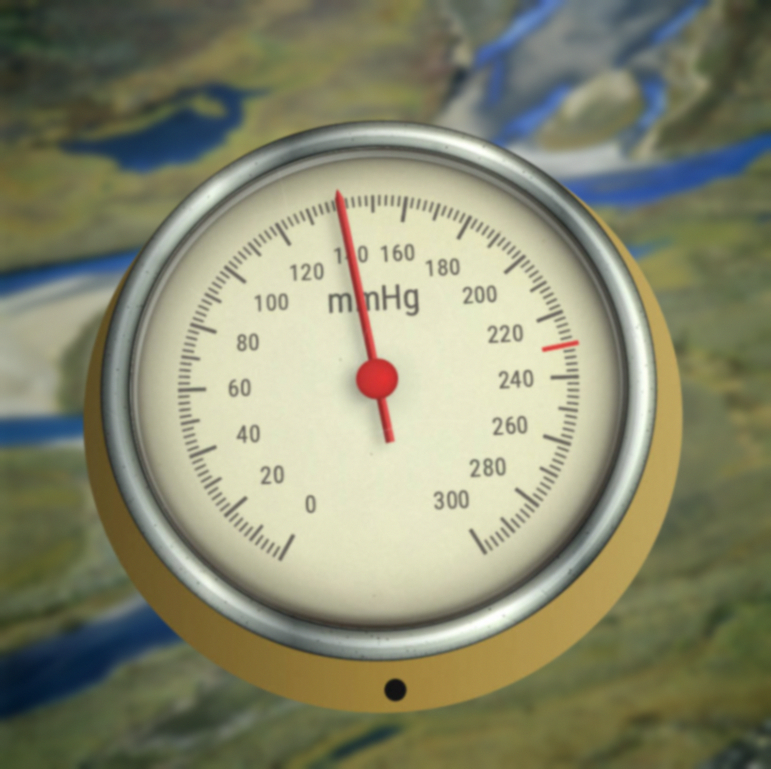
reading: 140
